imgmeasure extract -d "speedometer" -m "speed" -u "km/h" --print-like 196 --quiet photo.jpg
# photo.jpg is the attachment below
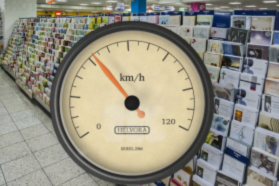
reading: 42.5
